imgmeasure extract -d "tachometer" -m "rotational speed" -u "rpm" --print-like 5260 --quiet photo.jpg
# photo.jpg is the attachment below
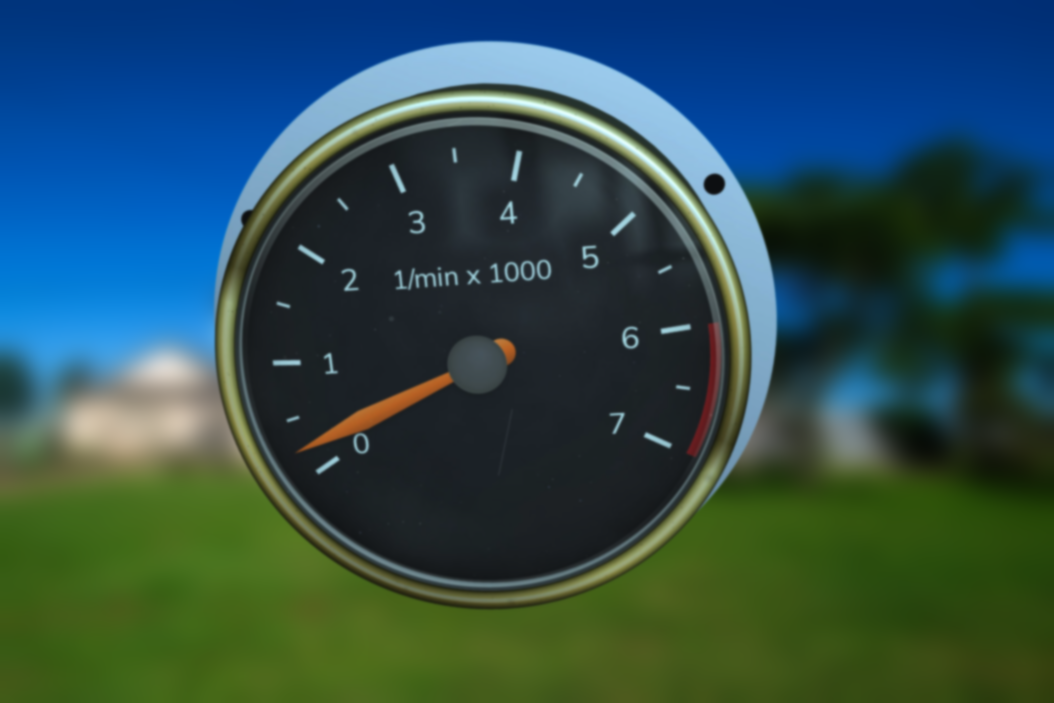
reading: 250
